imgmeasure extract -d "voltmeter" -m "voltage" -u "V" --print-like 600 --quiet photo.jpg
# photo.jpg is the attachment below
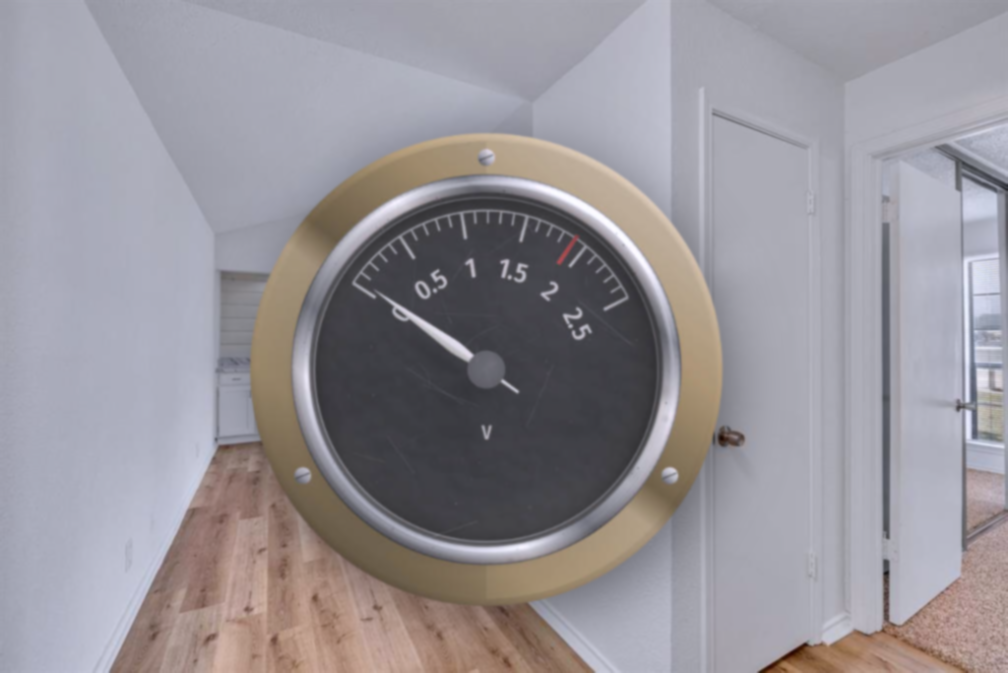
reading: 0.05
